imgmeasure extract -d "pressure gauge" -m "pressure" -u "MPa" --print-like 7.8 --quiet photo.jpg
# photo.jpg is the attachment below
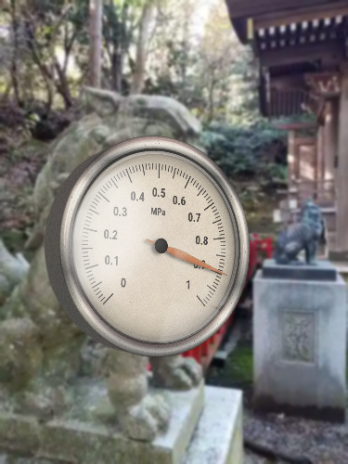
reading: 0.9
